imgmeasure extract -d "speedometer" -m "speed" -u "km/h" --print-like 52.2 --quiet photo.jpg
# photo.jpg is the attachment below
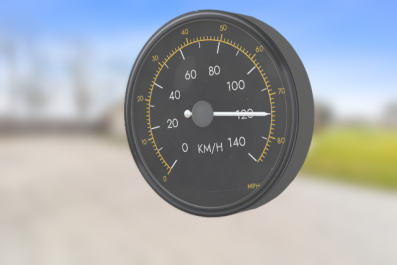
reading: 120
